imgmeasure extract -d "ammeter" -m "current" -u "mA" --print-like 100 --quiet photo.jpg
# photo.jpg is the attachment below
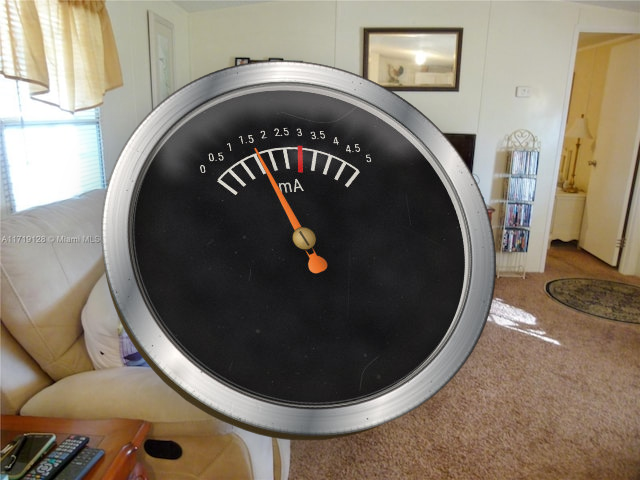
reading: 1.5
